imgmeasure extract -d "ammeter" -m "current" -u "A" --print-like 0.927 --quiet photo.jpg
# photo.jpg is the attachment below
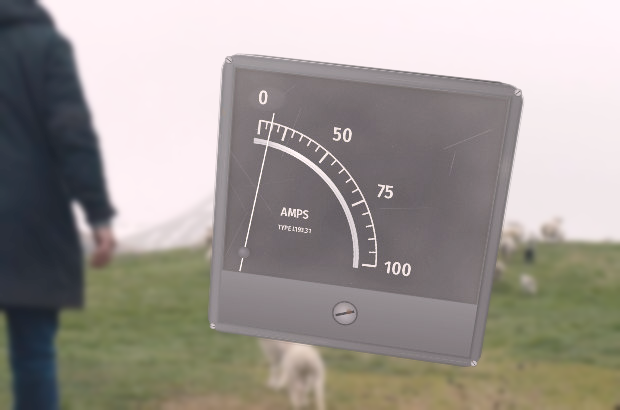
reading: 15
